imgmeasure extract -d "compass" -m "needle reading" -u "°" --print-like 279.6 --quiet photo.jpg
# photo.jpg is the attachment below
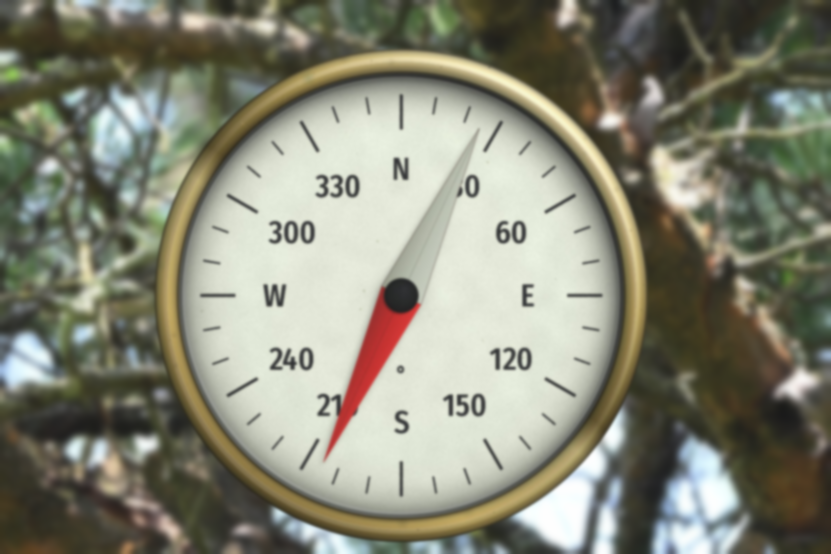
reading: 205
